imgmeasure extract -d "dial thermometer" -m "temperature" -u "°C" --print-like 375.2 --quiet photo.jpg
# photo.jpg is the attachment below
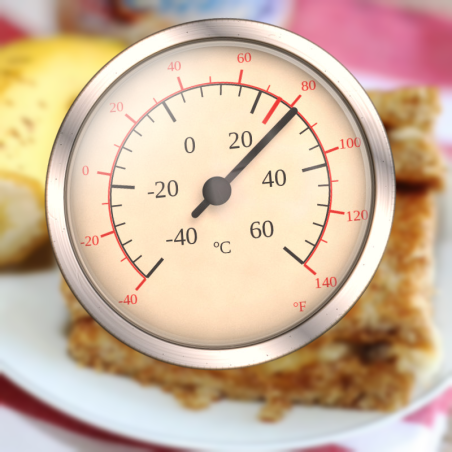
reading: 28
